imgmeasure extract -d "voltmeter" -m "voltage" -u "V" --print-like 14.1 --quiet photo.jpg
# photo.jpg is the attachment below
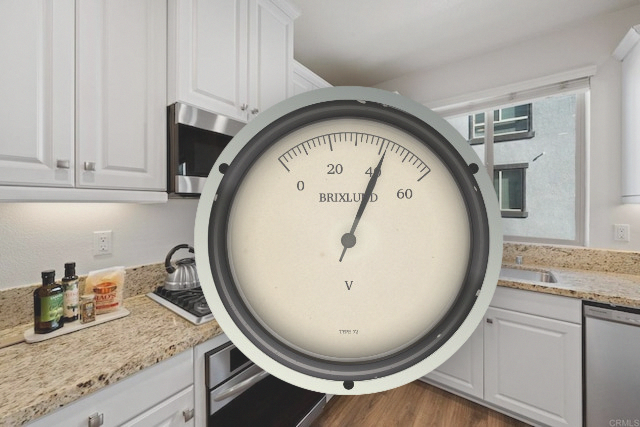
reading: 42
